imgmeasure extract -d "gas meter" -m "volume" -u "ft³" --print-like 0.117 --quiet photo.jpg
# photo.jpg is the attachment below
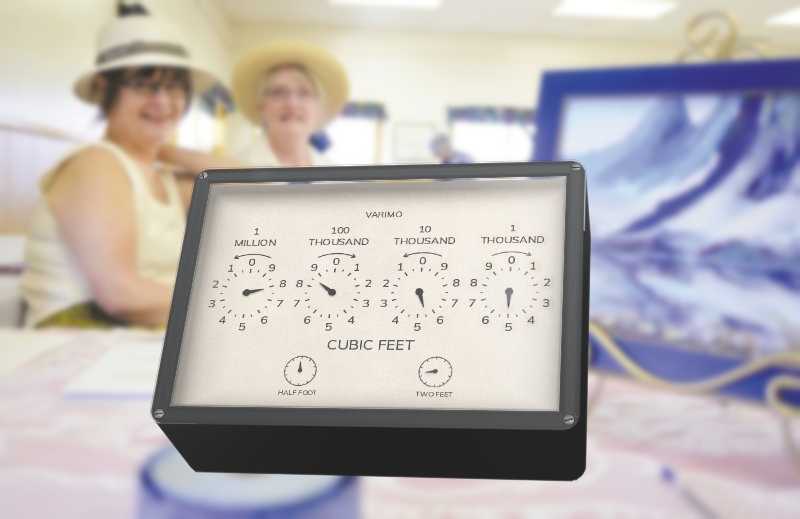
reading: 785500
